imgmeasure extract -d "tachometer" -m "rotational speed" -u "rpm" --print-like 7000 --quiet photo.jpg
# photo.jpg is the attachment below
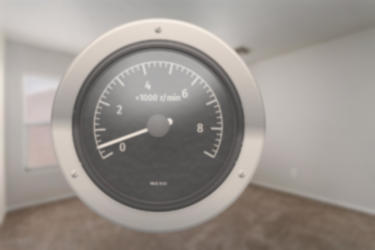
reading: 400
